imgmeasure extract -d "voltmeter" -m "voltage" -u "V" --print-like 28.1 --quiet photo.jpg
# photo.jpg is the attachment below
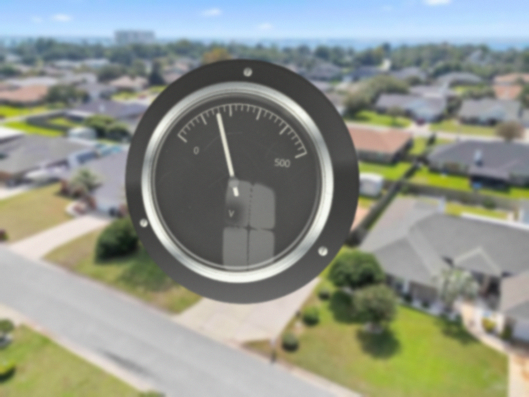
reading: 160
